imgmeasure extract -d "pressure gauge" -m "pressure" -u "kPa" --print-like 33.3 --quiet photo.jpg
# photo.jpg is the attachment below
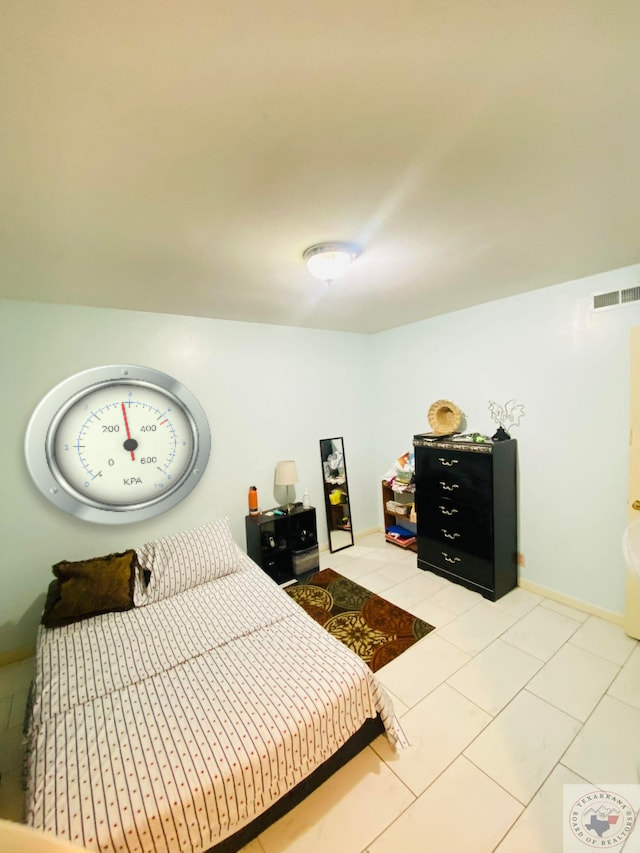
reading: 280
